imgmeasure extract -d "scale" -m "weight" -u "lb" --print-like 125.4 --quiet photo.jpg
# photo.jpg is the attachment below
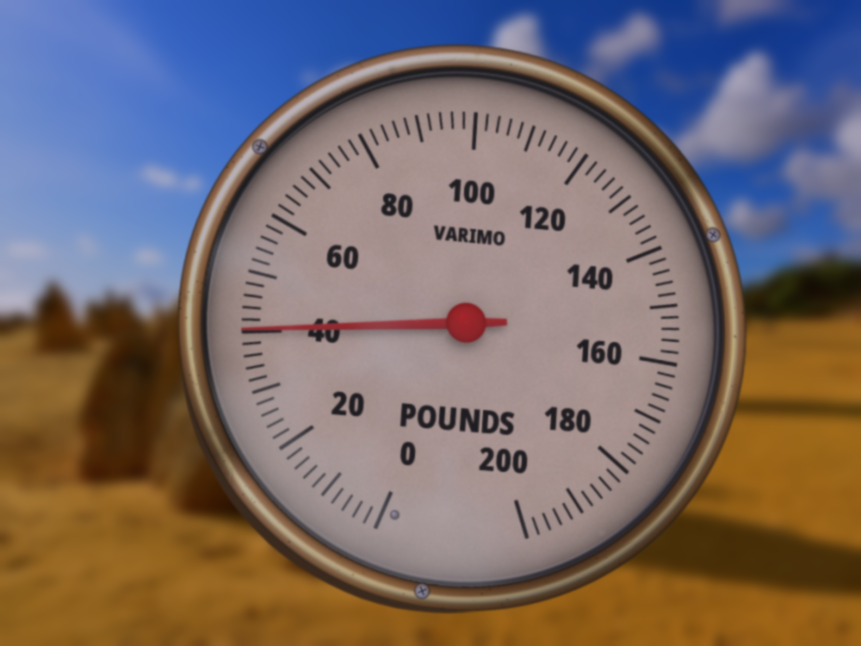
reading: 40
